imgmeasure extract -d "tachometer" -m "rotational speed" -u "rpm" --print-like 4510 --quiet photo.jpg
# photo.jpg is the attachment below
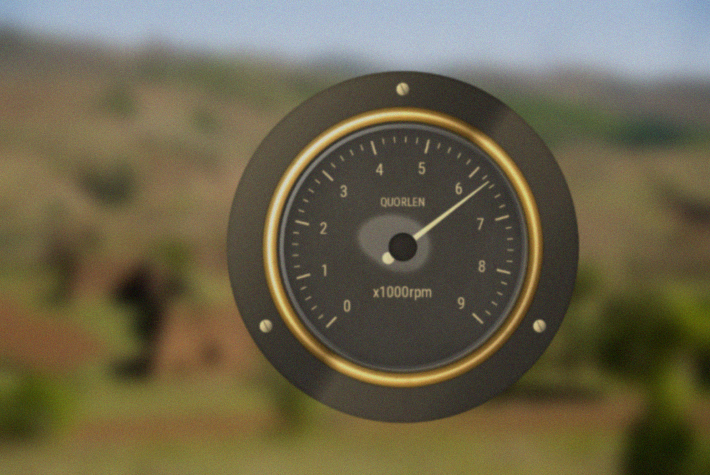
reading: 6300
